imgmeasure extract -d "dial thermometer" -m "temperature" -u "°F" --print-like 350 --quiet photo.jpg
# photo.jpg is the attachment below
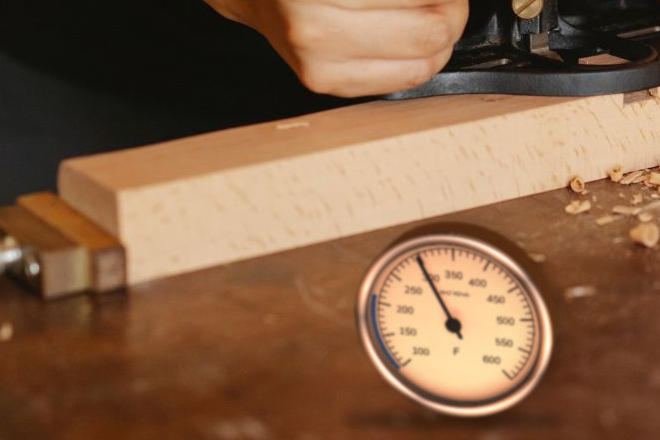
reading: 300
